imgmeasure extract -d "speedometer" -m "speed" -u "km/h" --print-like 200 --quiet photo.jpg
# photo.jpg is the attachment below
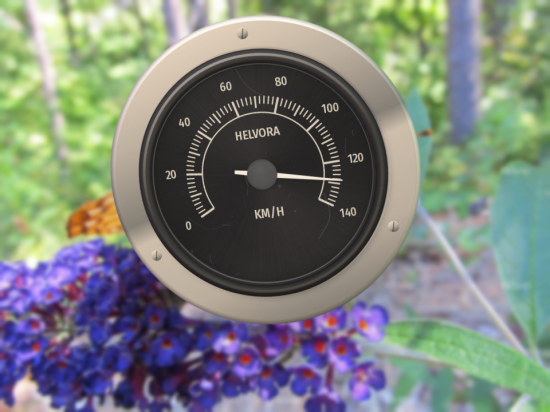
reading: 128
